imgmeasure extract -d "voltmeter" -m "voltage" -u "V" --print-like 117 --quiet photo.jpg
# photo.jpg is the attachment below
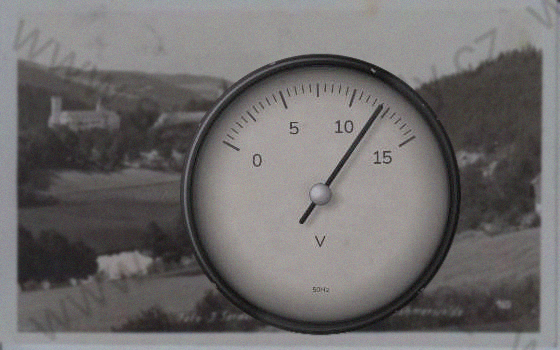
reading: 12
